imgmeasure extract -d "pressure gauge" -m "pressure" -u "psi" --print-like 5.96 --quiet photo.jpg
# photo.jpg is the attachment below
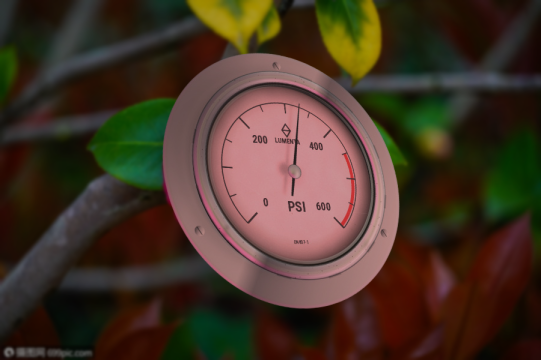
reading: 325
